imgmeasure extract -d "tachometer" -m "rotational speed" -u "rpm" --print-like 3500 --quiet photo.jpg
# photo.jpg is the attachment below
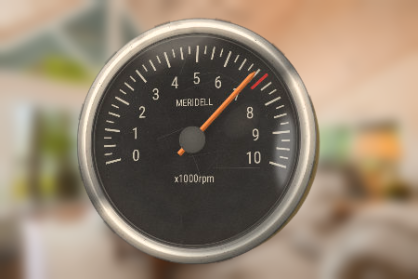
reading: 7000
